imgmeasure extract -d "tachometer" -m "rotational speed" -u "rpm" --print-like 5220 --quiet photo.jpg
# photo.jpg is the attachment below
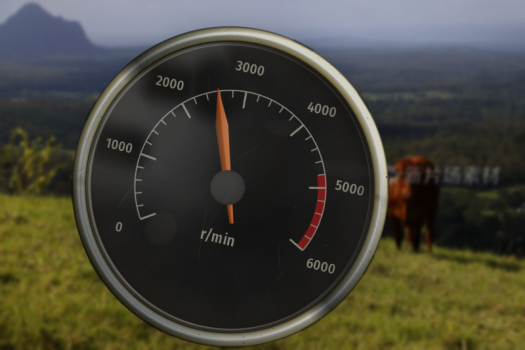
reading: 2600
